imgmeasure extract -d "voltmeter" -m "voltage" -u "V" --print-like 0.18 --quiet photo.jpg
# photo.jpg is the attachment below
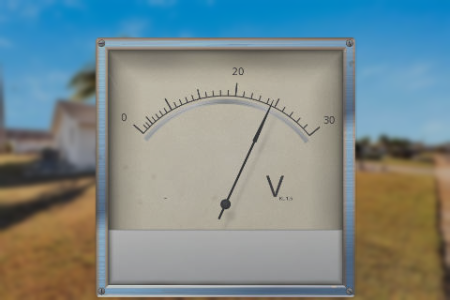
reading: 24.5
